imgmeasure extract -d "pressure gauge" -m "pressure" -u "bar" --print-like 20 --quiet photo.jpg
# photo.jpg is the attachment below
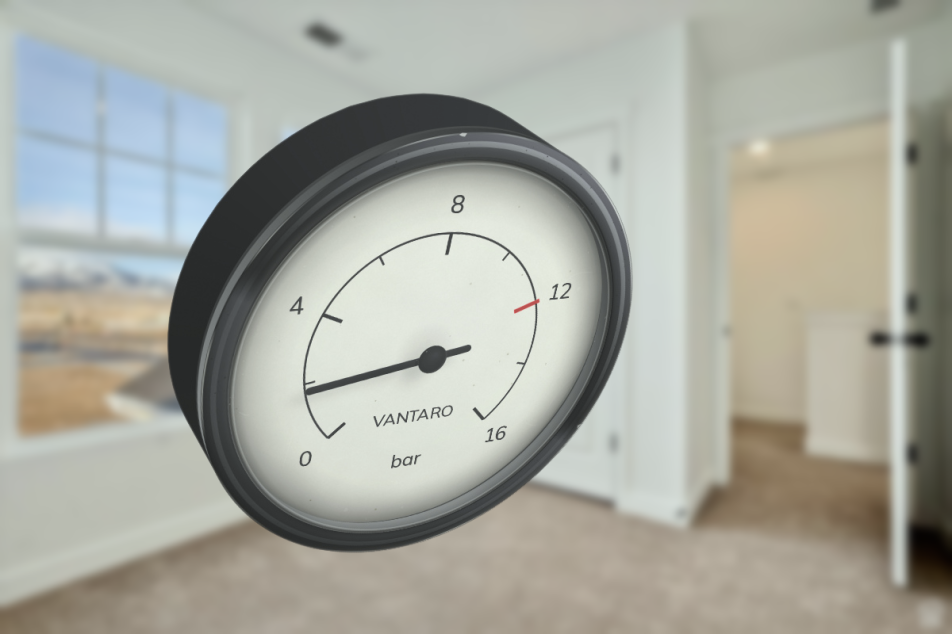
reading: 2
